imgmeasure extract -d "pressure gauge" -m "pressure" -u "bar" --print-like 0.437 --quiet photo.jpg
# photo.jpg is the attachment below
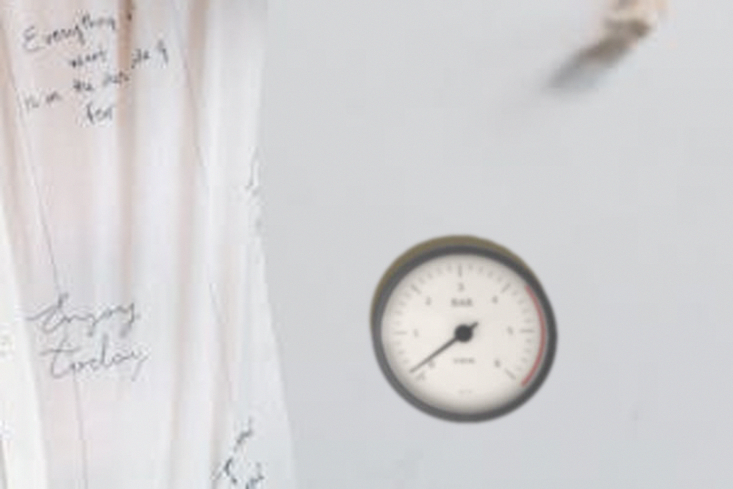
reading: 0.2
